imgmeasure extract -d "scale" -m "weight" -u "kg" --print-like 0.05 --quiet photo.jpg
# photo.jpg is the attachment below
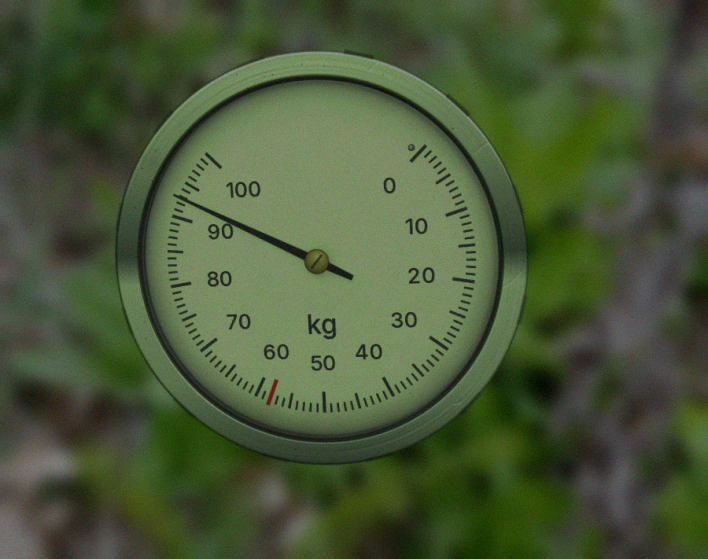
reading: 93
